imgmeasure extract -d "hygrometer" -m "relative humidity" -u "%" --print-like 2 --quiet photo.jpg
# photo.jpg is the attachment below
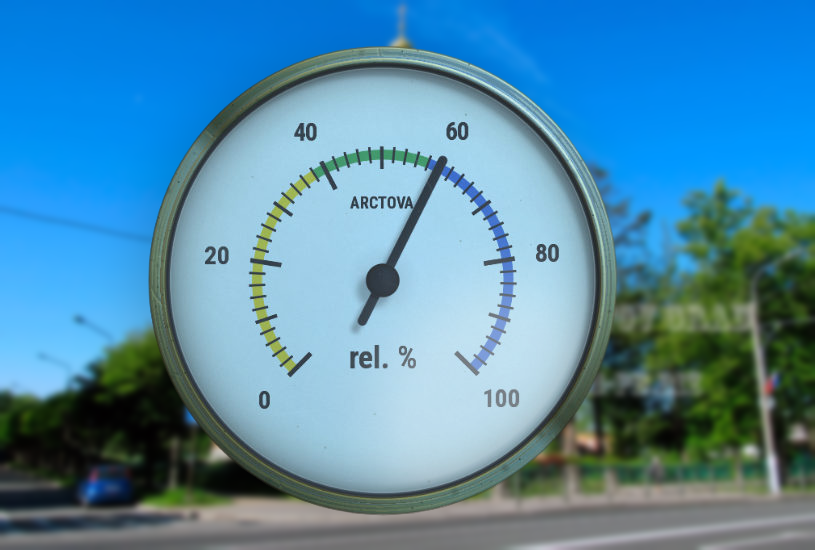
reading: 60
